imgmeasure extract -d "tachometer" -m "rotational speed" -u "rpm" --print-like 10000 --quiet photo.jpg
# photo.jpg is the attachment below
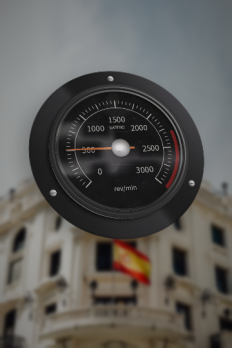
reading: 500
